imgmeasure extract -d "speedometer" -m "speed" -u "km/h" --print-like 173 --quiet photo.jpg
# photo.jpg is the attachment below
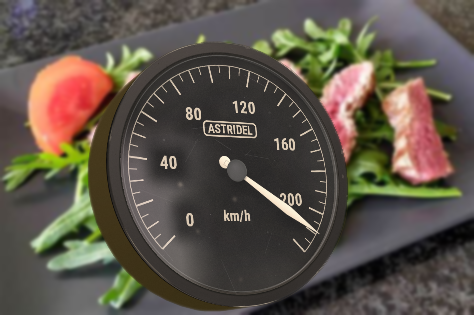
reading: 210
